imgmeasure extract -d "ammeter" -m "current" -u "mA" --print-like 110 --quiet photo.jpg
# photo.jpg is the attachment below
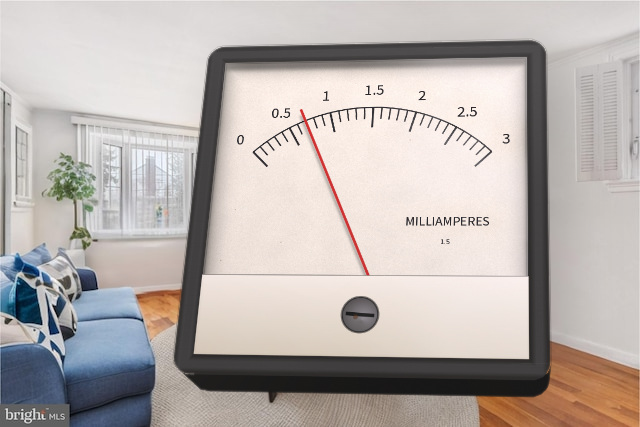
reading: 0.7
